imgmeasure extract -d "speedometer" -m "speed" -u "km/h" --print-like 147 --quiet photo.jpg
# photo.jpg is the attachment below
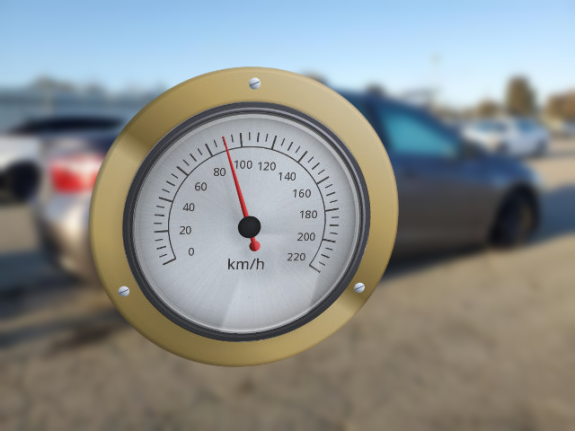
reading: 90
